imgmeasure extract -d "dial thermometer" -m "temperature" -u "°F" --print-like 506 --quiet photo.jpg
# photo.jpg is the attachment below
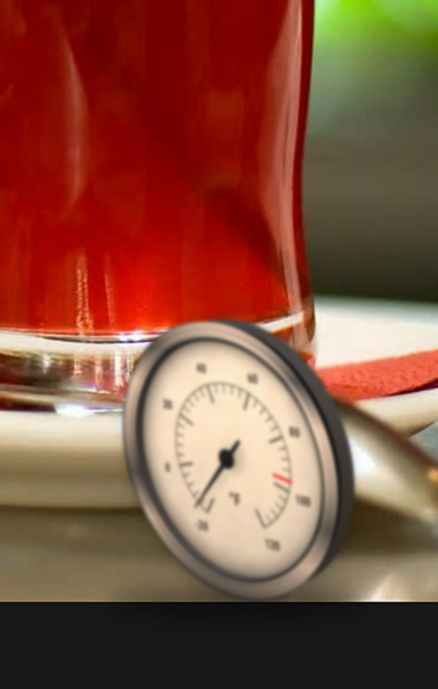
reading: -16
